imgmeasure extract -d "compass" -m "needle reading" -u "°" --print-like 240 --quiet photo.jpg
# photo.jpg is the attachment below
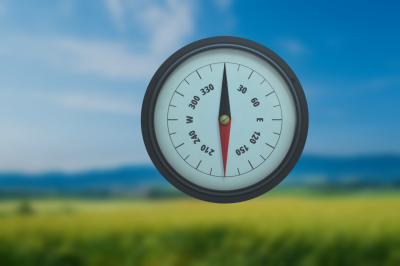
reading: 180
